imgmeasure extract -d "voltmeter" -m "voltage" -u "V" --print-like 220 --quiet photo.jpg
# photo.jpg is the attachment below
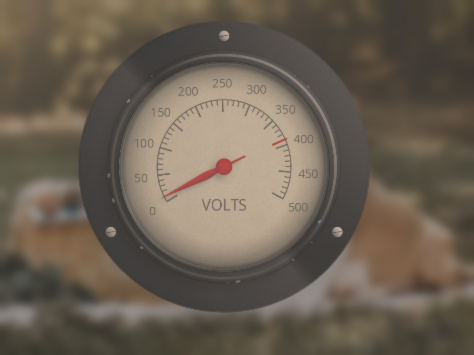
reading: 10
